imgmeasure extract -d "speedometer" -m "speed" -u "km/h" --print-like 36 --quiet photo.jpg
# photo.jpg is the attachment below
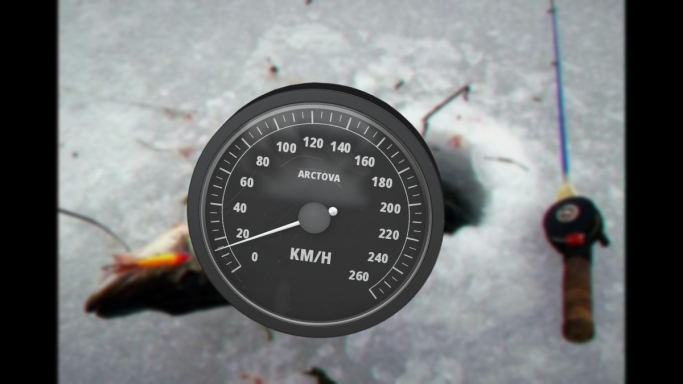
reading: 15
